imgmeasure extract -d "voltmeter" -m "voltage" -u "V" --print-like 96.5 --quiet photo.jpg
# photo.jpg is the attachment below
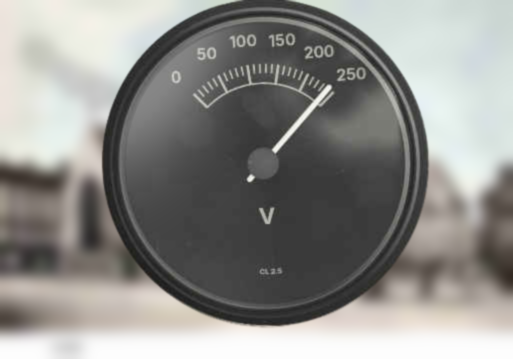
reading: 240
